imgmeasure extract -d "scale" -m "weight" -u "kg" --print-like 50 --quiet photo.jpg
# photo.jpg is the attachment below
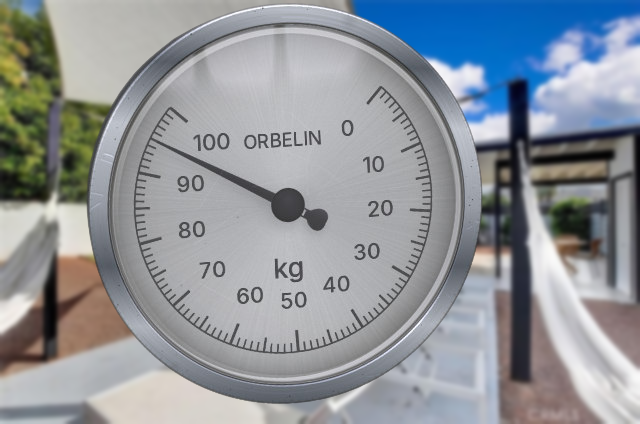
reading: 95
